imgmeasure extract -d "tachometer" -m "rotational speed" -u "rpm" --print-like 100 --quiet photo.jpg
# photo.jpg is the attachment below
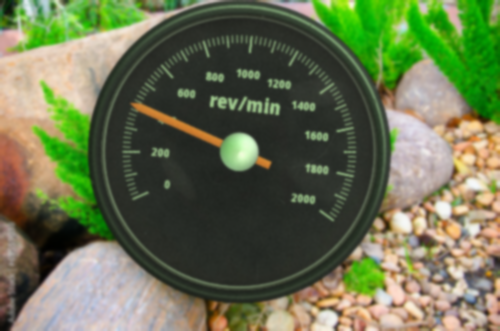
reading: 400
